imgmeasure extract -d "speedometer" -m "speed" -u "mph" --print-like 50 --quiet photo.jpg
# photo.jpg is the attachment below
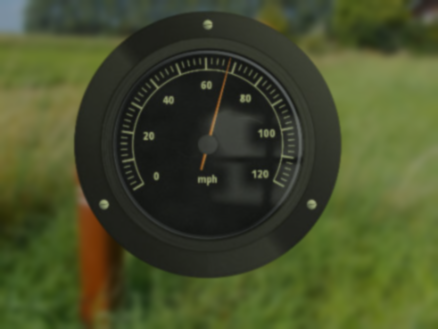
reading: 68
